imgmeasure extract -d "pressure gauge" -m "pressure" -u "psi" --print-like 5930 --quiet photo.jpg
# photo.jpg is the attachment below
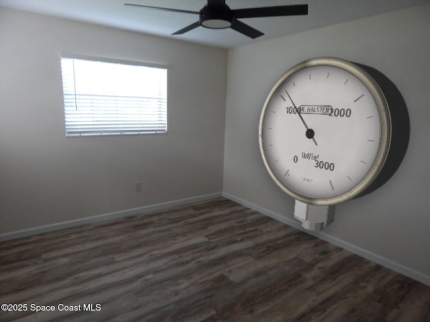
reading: 1100
